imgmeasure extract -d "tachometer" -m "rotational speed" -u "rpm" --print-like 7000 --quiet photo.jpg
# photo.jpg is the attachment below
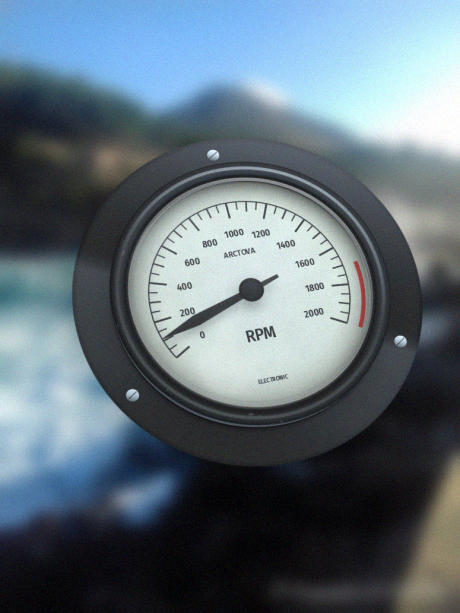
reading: 100
